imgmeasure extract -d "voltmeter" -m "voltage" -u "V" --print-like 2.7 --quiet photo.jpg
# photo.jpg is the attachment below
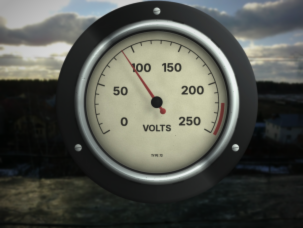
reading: 90
